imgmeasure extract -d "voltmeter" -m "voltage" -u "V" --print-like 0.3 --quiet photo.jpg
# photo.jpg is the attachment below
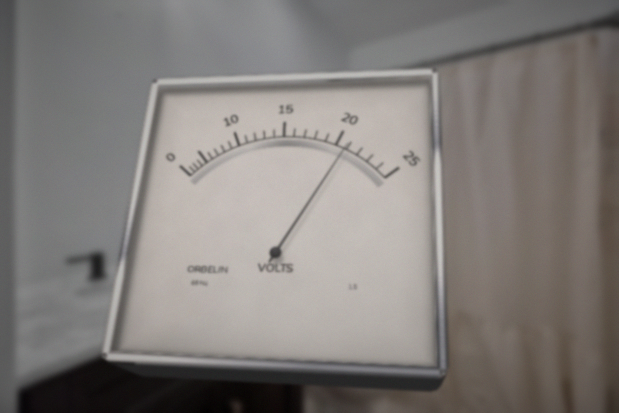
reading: 21
